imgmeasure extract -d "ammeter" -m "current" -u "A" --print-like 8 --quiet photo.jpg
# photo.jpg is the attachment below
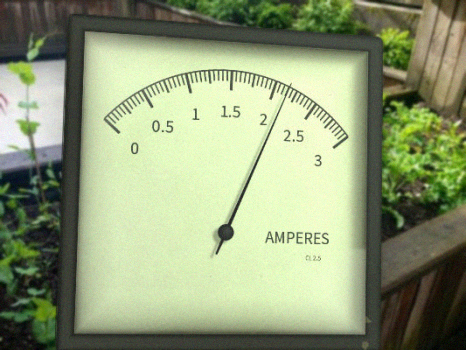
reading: 2.15
